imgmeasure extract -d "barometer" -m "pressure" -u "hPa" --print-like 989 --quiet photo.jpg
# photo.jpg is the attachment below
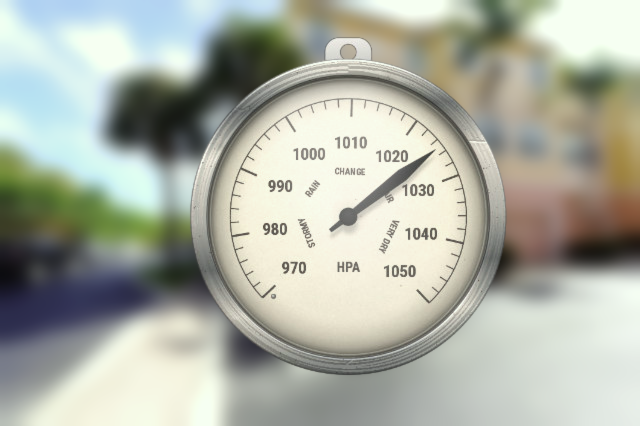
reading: 1025
